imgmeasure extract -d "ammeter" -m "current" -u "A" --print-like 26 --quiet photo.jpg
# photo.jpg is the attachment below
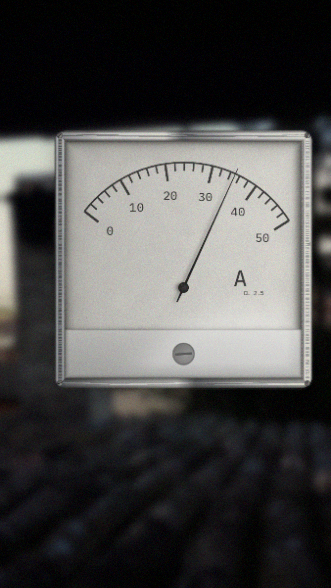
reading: 35
